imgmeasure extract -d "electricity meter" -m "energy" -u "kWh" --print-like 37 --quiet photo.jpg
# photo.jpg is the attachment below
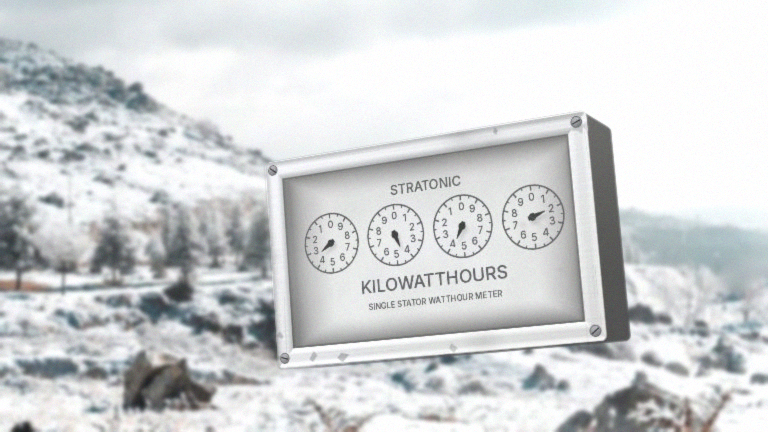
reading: 3442
